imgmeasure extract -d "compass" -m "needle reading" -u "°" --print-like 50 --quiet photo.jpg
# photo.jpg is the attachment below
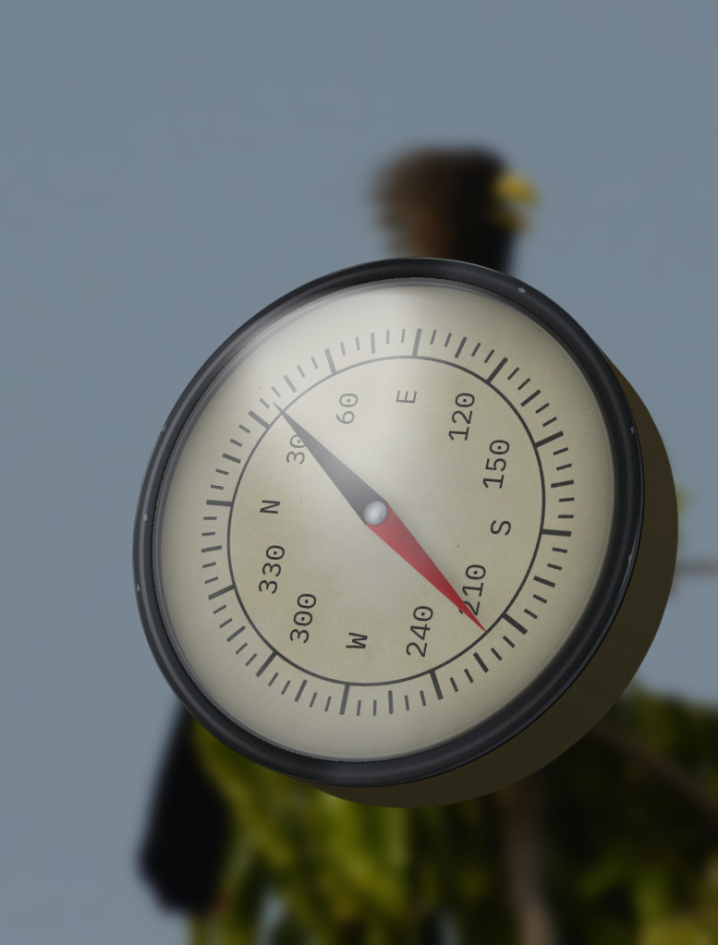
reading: 217.5
